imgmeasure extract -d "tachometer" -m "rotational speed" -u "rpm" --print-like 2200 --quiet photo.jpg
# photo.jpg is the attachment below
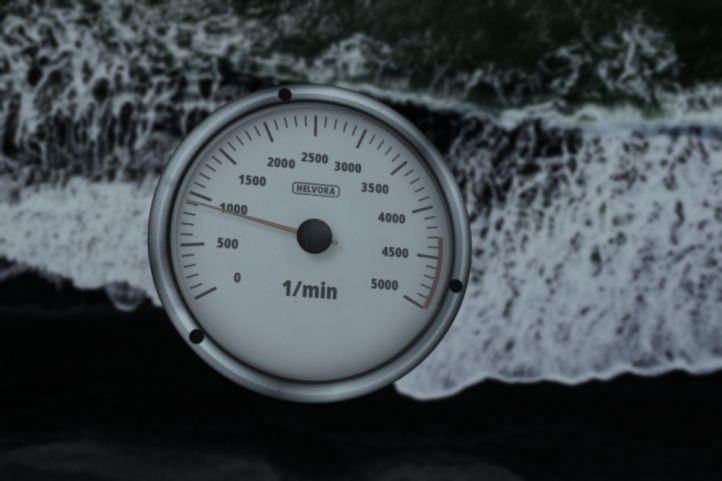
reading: 900
